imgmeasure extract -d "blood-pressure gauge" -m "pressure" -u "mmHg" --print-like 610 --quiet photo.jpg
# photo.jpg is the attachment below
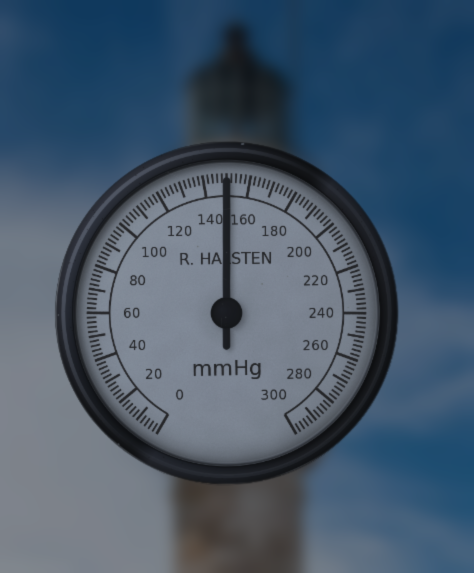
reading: 150
